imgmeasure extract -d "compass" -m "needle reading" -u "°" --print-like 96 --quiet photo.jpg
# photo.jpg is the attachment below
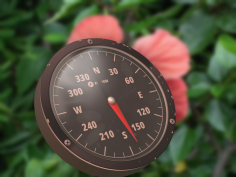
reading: 170
